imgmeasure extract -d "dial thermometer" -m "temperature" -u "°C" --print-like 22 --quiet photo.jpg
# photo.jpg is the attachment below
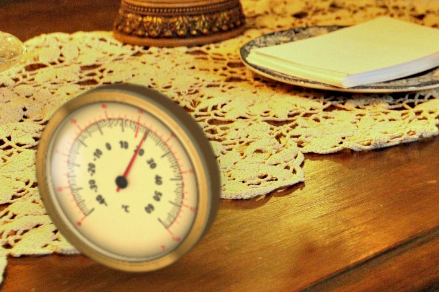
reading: 20
